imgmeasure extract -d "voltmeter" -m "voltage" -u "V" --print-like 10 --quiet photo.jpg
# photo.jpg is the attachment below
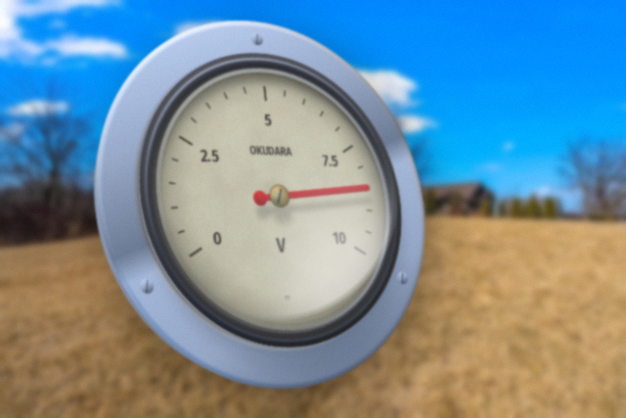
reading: 8.5
